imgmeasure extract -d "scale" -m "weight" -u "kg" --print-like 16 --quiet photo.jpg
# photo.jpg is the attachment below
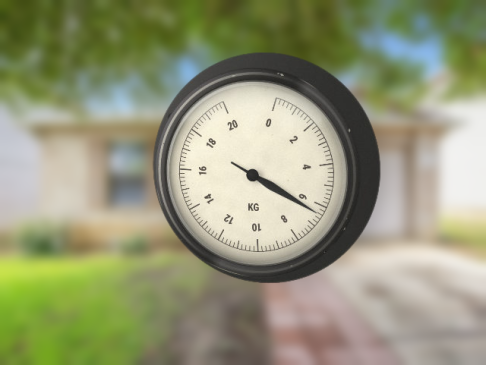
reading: 6.4
